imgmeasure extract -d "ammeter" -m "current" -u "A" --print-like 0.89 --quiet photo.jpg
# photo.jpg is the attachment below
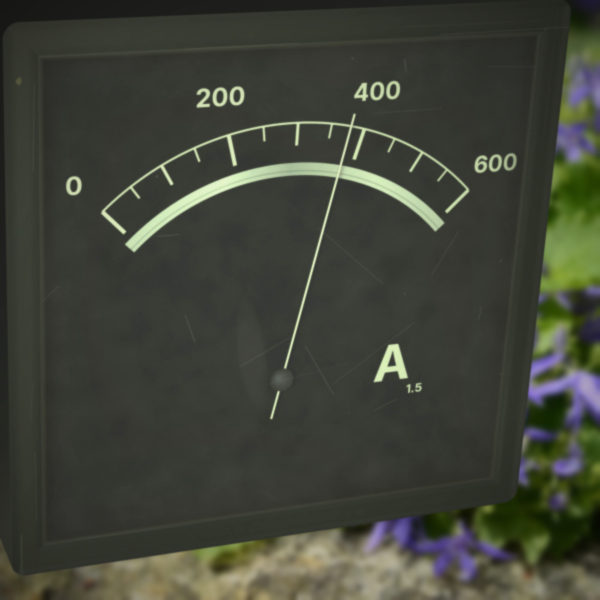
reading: 375
